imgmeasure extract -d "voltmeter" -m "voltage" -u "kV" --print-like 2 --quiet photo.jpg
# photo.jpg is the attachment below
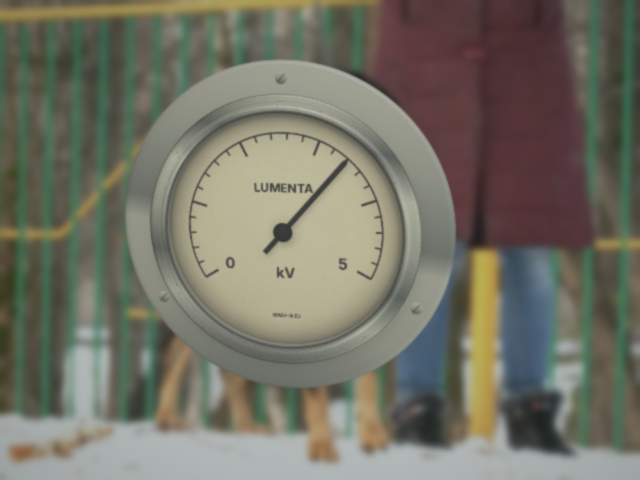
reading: 3.4
